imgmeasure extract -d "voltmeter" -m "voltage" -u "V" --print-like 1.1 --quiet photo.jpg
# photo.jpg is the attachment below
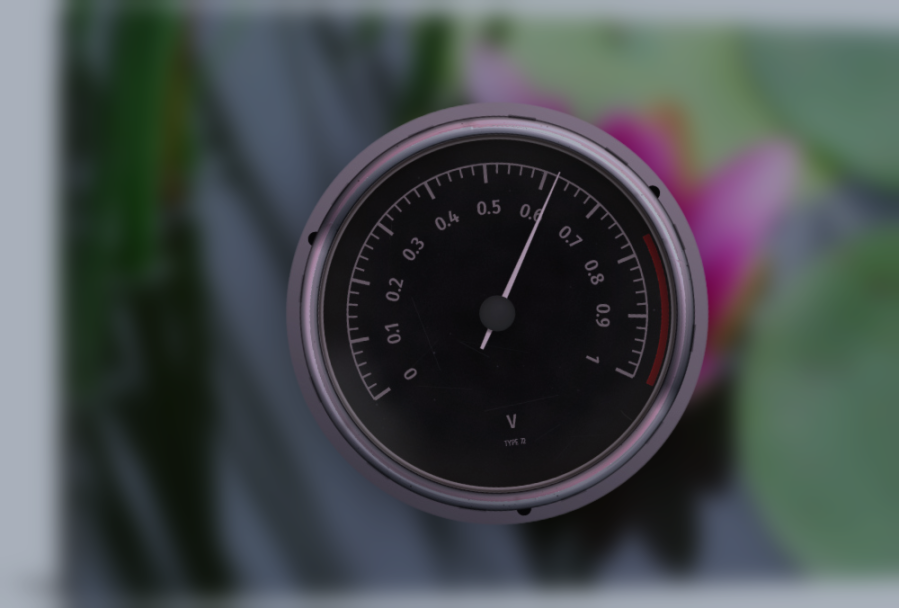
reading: 0.62
